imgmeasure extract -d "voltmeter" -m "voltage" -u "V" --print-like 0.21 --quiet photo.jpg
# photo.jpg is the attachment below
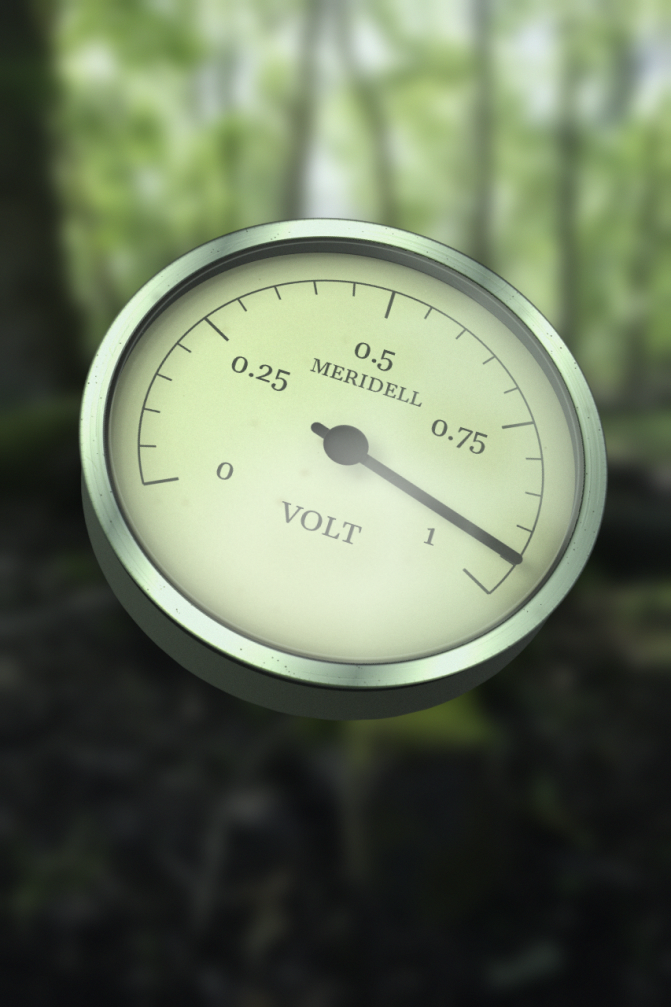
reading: 0.95
